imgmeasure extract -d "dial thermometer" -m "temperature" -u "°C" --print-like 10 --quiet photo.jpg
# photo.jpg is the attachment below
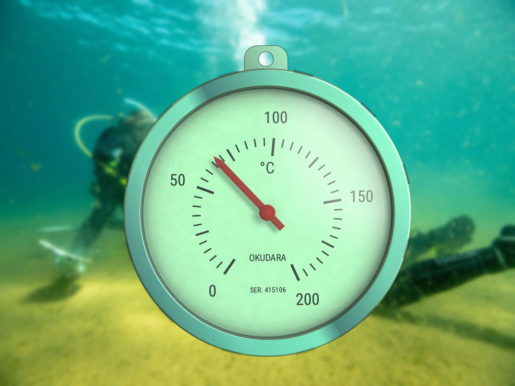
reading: 67.5
